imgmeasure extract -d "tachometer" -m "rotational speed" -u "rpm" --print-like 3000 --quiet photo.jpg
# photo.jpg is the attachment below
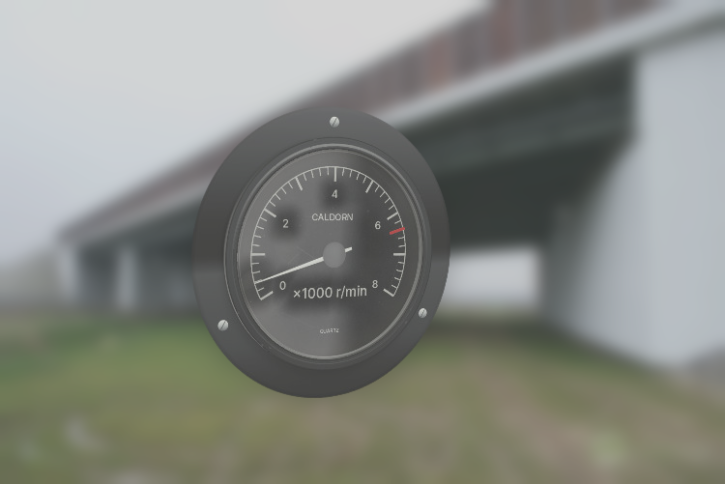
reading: 400
